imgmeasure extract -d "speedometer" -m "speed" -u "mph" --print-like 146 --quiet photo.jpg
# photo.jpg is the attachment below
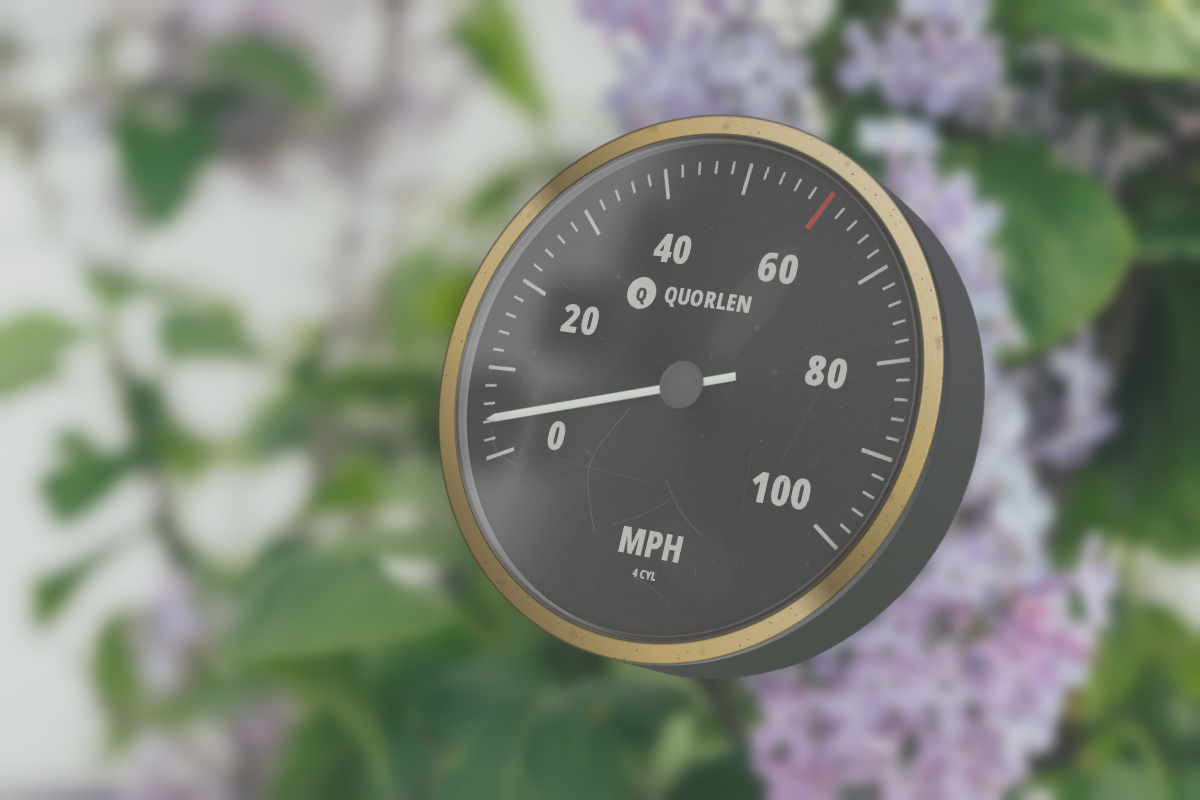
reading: 4
